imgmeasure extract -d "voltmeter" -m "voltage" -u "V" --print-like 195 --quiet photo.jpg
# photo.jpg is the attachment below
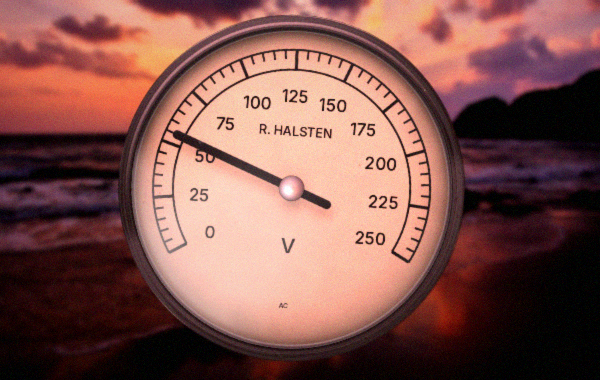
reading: 55
